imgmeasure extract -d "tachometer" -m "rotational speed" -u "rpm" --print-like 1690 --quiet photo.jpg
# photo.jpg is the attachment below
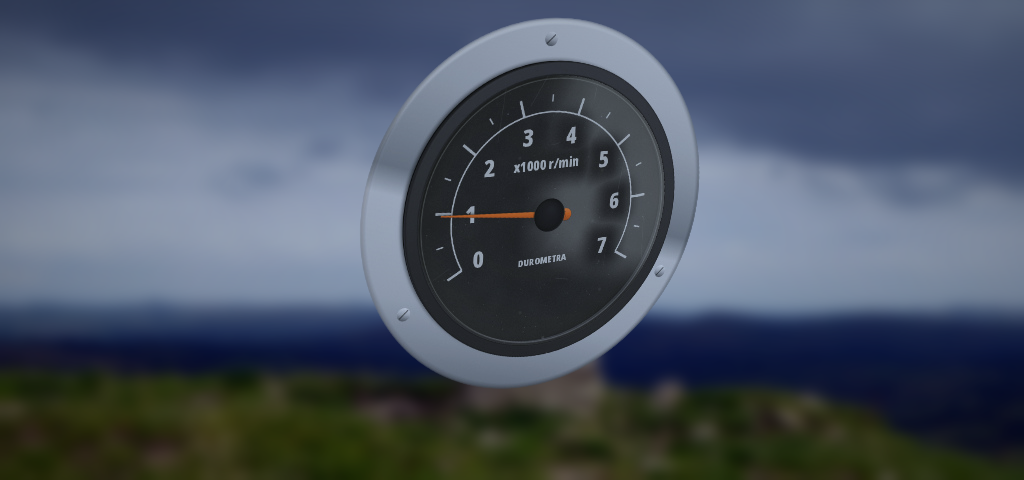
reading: 1000
